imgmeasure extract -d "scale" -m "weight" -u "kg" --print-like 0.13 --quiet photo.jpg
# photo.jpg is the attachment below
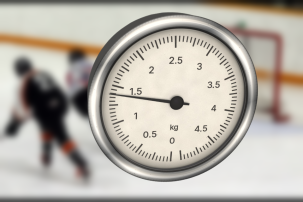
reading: 1.4
